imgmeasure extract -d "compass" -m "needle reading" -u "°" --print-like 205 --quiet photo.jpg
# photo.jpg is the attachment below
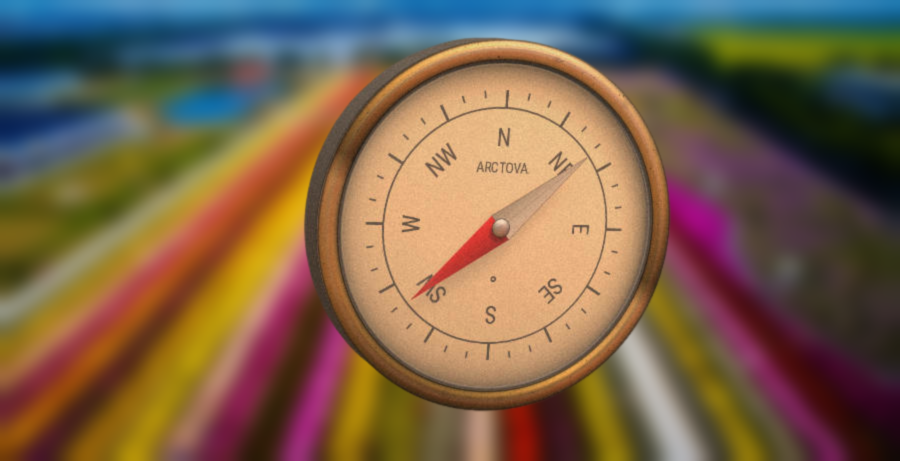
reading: 230
